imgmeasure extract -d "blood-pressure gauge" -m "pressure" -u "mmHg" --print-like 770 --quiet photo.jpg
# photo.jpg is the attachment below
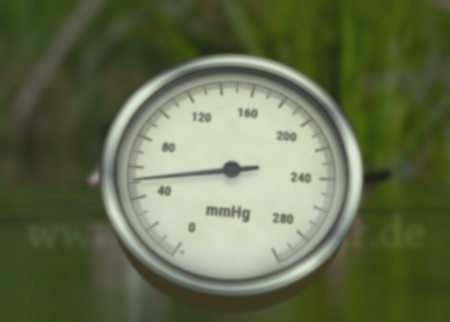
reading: 50
